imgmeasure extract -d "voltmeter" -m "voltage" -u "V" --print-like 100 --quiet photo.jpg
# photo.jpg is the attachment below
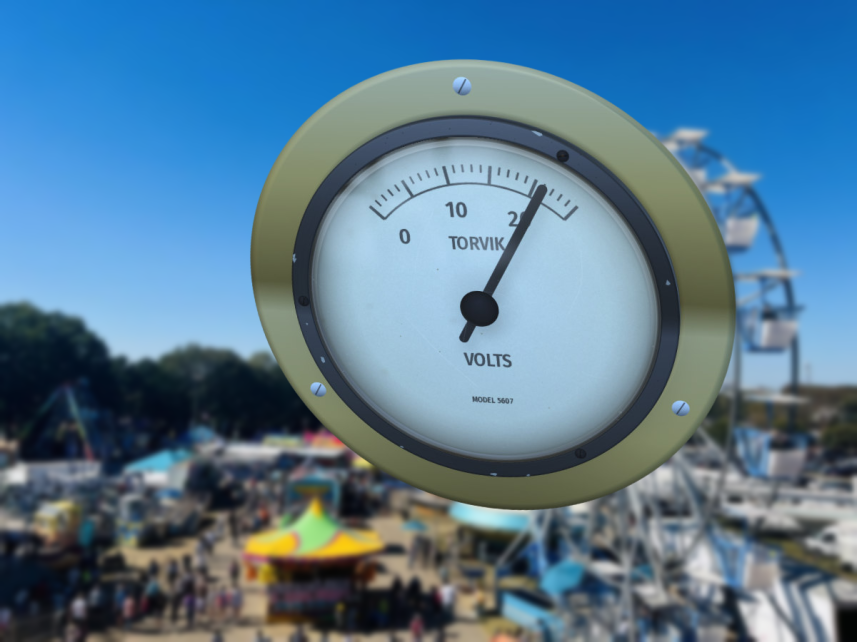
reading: 21
